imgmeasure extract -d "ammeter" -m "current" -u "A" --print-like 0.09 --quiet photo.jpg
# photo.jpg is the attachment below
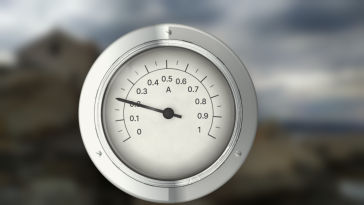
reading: 0.2
